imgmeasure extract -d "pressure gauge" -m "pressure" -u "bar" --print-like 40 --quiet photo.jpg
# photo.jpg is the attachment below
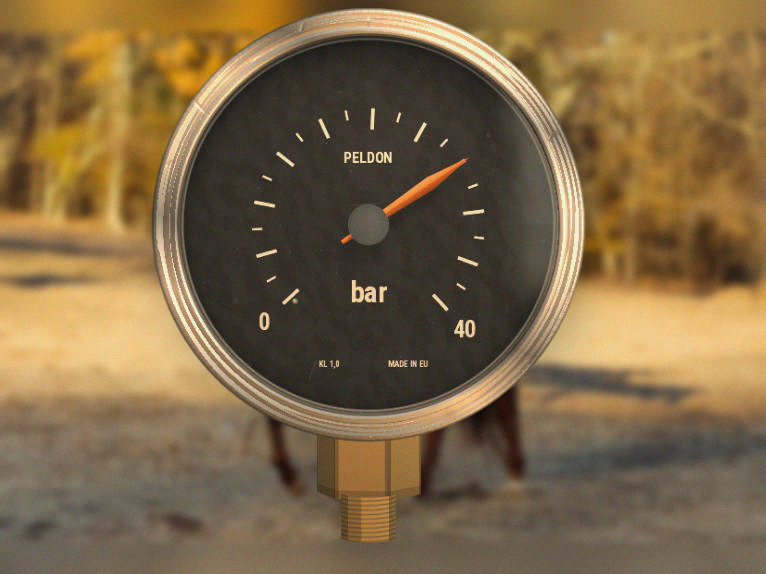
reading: 28
